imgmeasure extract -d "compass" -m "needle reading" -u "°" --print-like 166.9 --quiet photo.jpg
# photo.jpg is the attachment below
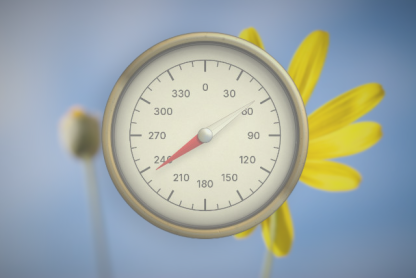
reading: 235
